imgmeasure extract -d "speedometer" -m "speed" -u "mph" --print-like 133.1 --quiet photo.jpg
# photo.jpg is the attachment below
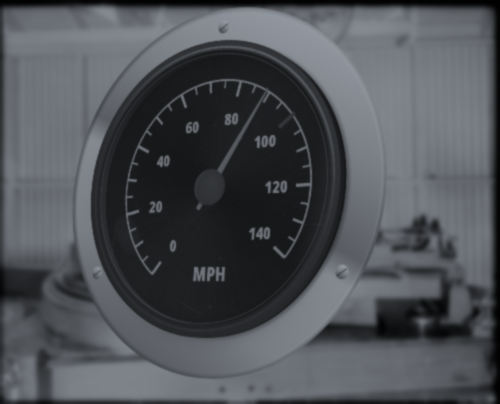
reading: 90
